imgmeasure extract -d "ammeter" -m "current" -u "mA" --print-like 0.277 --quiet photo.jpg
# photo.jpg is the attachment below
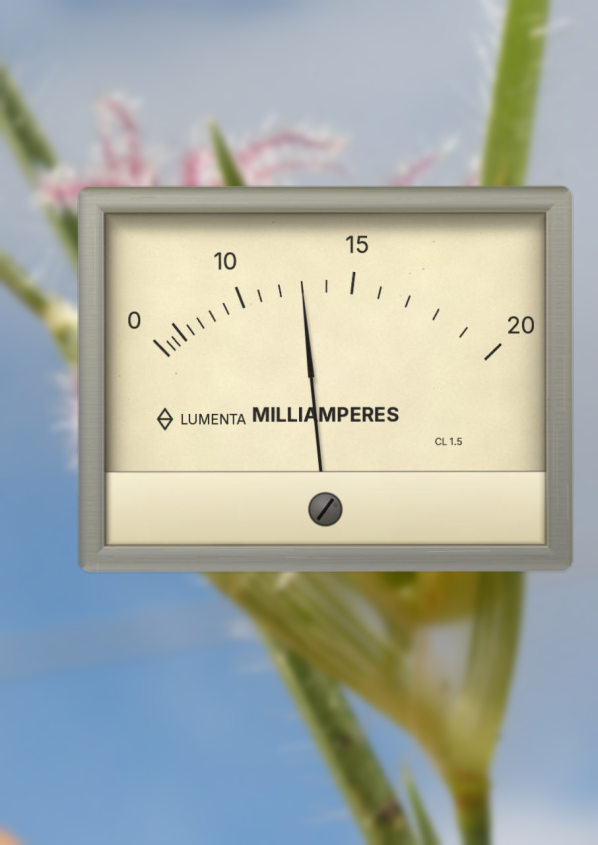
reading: 13
